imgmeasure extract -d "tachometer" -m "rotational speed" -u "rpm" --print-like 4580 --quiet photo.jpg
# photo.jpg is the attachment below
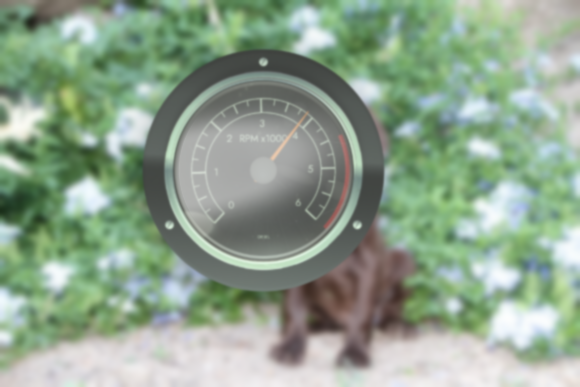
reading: 3875
